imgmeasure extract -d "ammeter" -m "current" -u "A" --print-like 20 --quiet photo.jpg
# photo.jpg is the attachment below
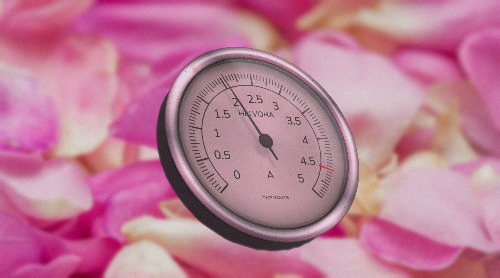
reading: 2
